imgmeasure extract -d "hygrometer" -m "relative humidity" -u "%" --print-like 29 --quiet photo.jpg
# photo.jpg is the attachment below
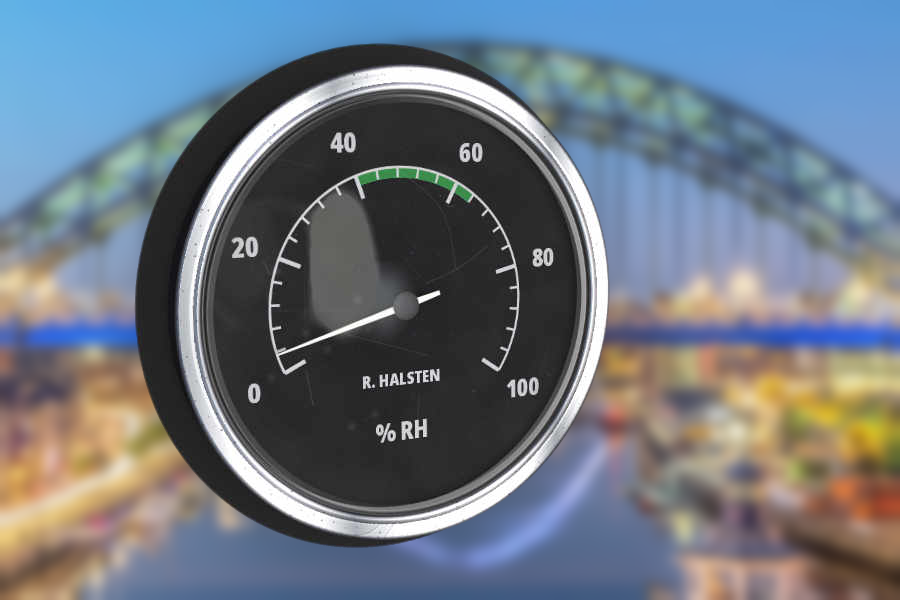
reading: 4
